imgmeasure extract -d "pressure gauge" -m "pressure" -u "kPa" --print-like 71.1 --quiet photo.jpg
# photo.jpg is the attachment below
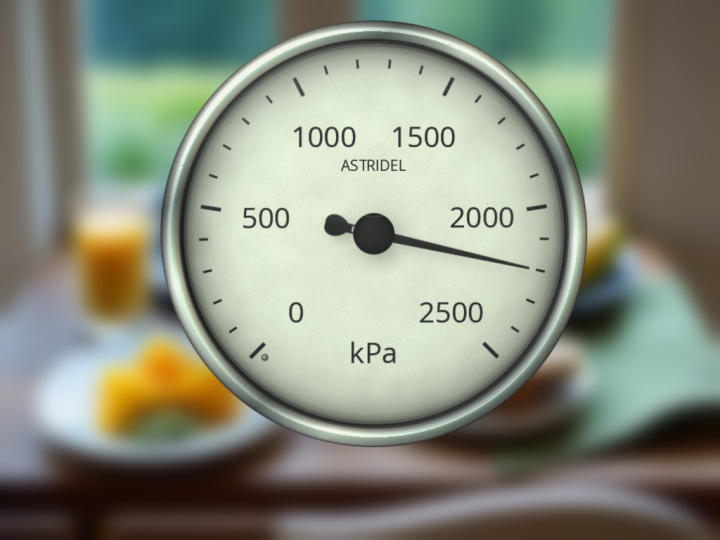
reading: 2200
